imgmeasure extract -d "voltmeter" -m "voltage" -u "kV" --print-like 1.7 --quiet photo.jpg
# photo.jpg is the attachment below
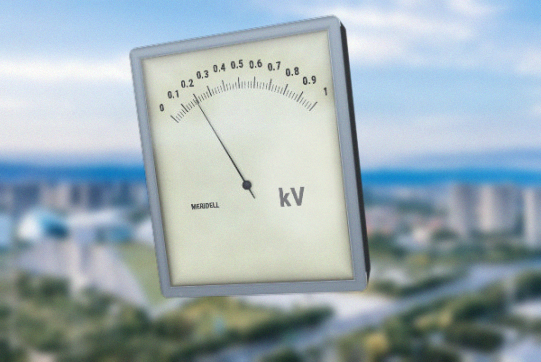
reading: 0.2
